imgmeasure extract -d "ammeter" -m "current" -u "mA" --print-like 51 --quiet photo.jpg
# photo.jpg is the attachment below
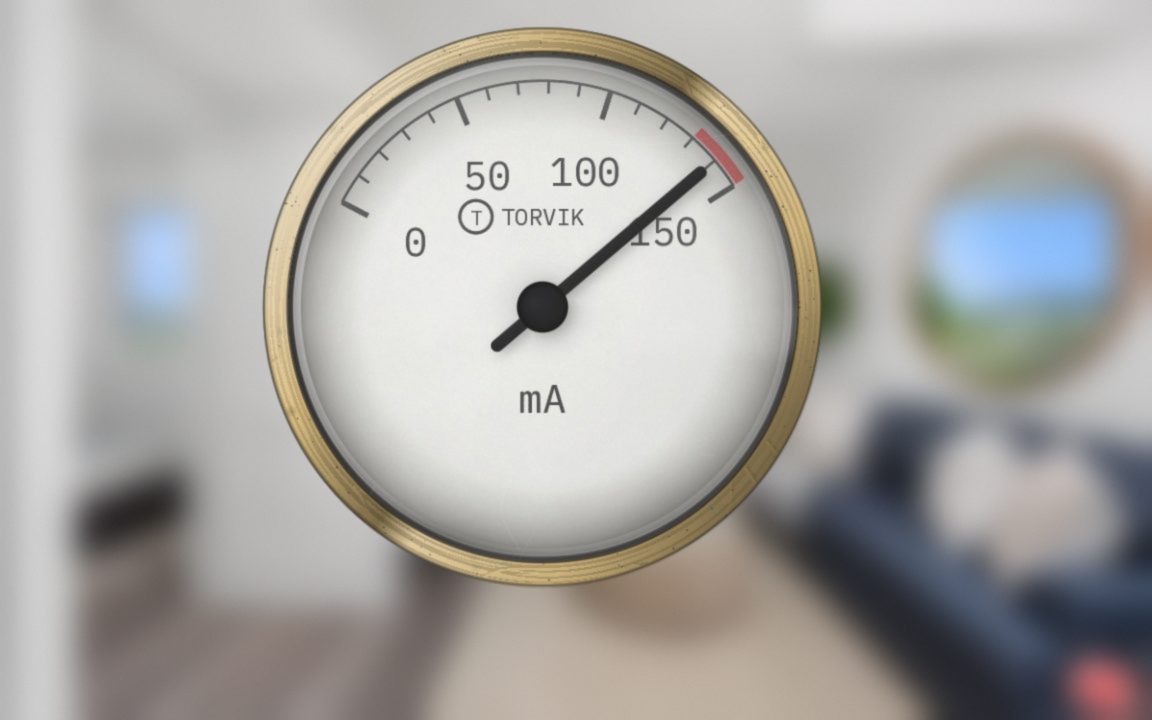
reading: 140
